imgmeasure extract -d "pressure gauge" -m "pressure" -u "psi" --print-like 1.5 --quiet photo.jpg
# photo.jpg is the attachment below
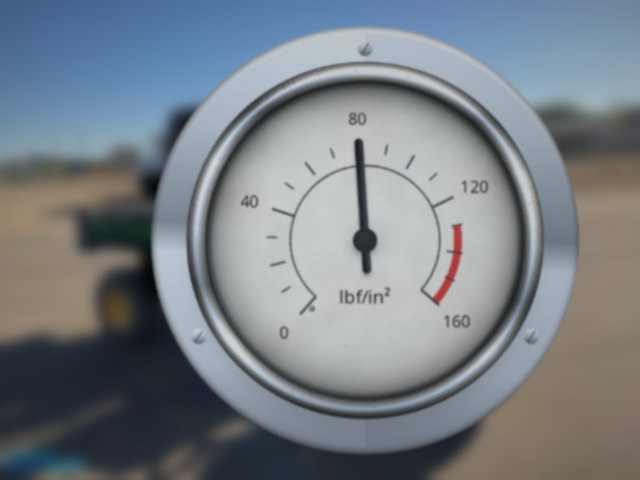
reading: 80
